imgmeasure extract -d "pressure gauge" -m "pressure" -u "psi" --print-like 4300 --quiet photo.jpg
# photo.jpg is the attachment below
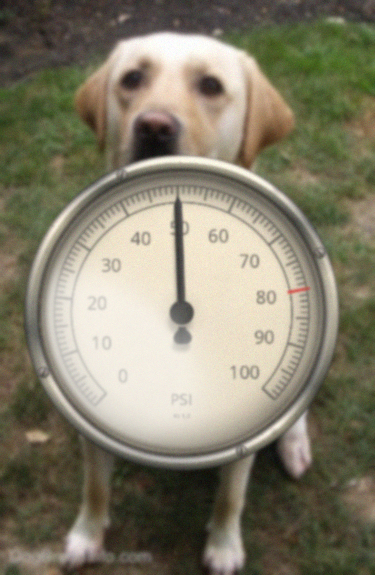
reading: 50
